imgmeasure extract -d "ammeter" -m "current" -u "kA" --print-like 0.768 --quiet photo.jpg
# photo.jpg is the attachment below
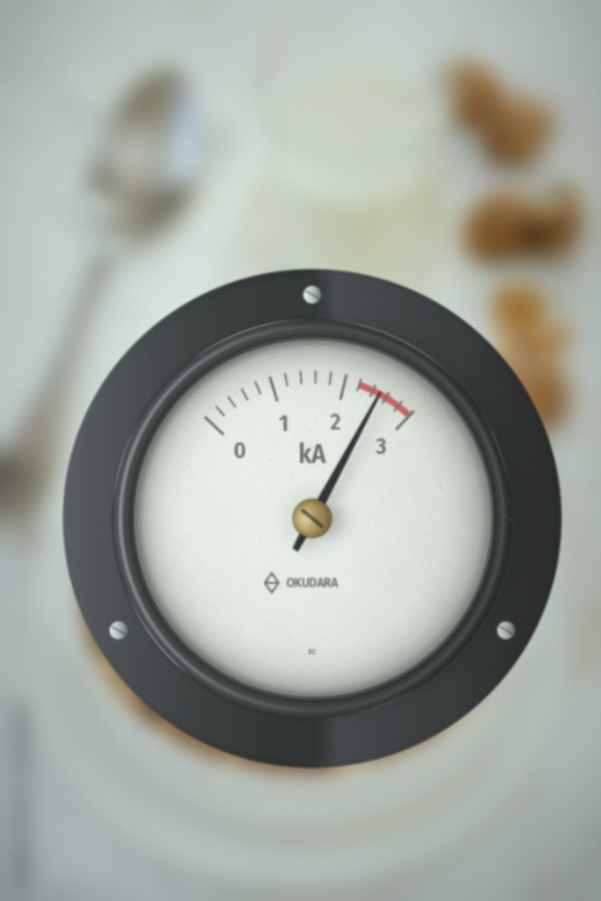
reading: 2.5
